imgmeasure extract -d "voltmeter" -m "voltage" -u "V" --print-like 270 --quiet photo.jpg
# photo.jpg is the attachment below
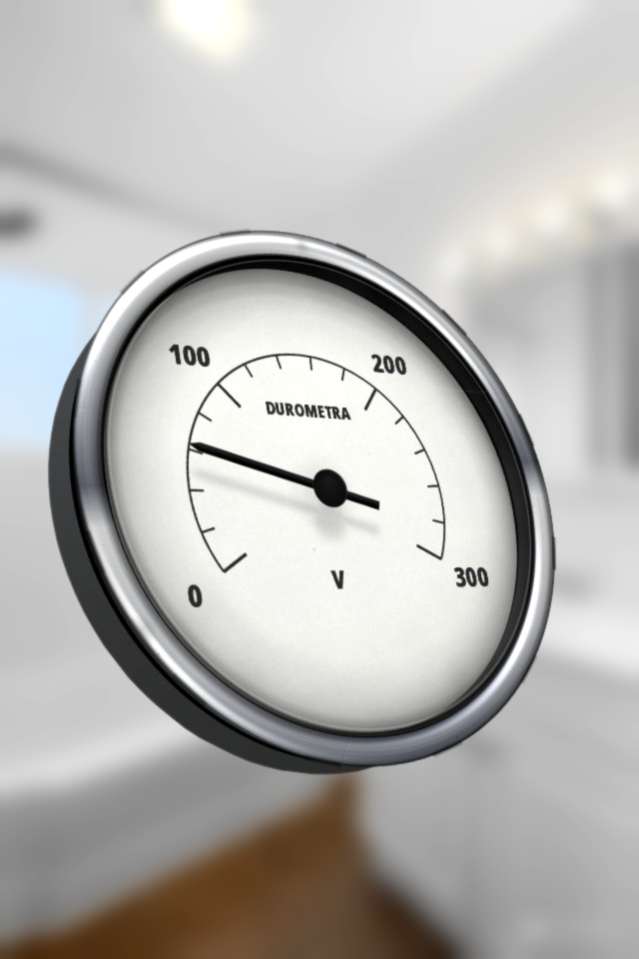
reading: 60
